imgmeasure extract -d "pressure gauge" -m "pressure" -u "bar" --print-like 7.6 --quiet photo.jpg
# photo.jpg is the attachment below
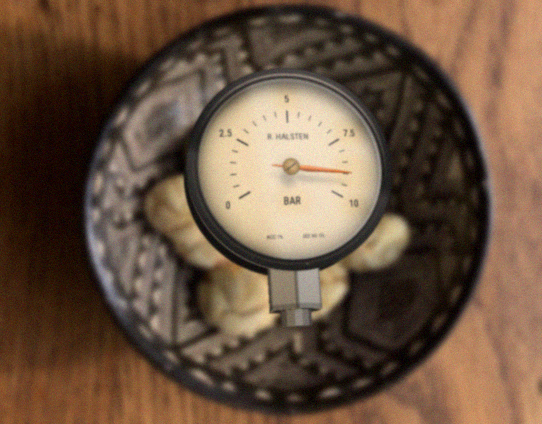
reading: 9
